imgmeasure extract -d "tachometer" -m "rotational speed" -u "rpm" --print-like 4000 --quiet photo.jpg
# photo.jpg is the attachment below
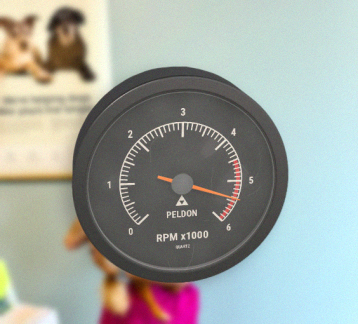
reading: 5400
